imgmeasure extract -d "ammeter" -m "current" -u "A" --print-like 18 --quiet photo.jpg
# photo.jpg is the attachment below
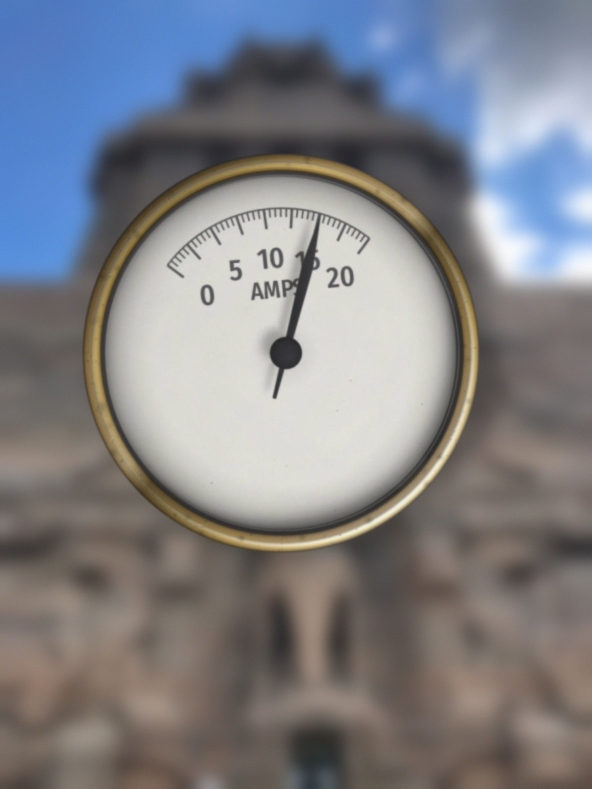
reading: 15
